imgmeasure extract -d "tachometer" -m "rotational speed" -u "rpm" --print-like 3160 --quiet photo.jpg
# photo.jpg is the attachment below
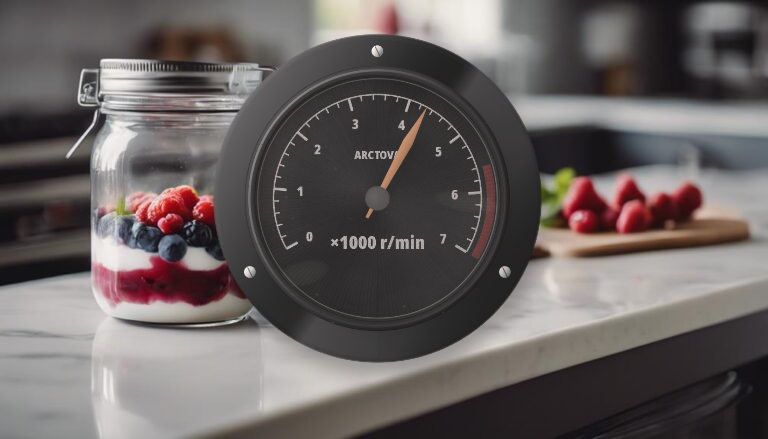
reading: 4300
